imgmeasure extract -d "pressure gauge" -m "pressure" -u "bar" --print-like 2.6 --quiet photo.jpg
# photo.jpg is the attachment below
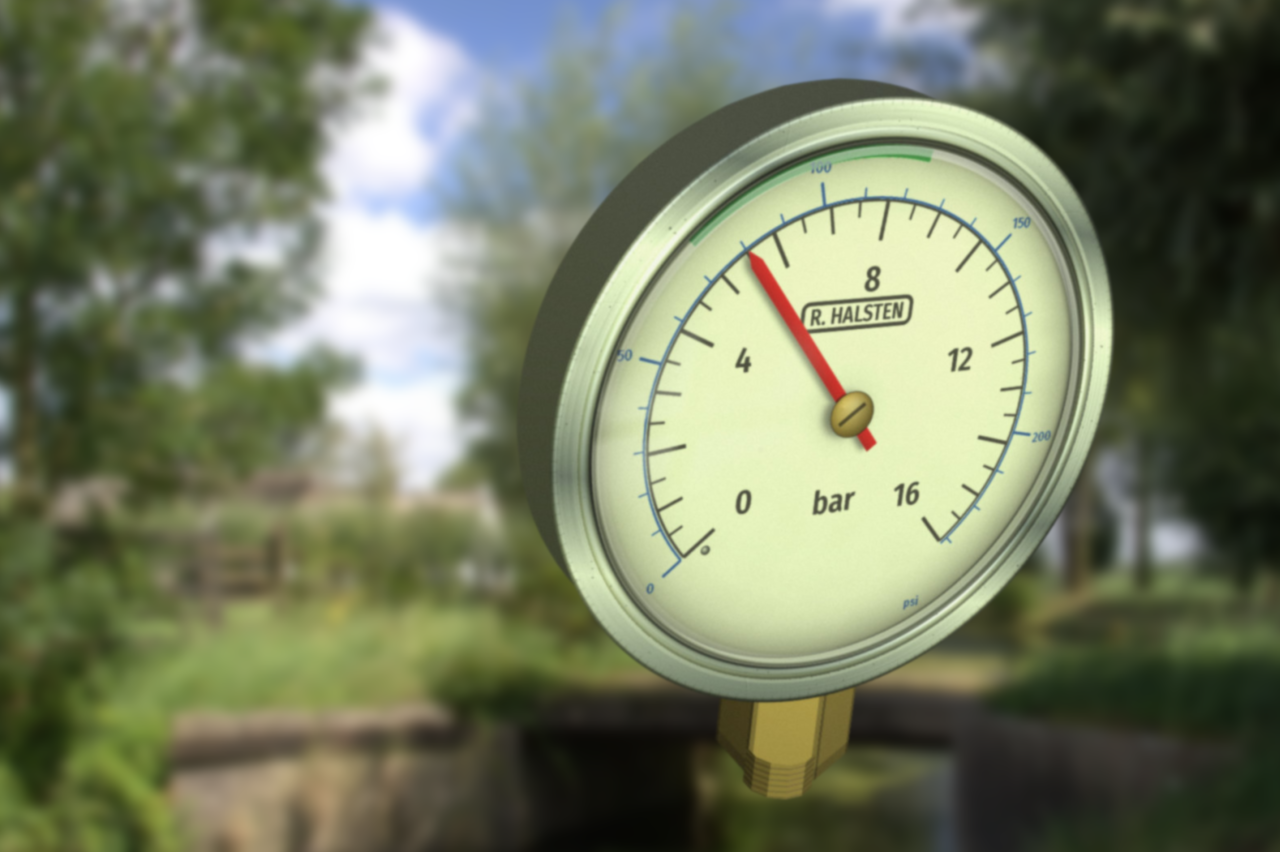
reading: 5.5
